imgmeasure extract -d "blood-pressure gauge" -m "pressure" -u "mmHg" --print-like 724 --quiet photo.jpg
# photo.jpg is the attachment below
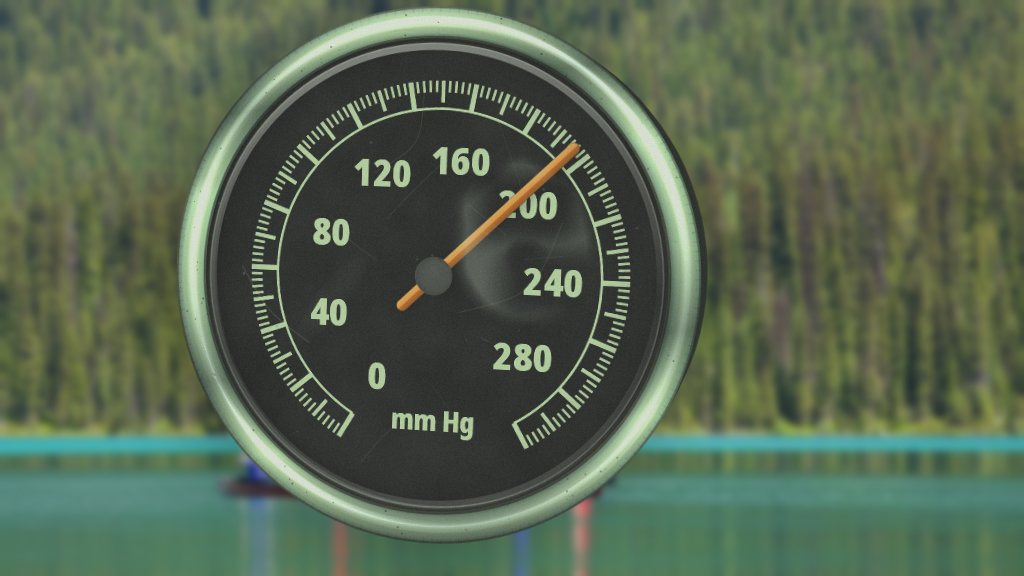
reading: 196
